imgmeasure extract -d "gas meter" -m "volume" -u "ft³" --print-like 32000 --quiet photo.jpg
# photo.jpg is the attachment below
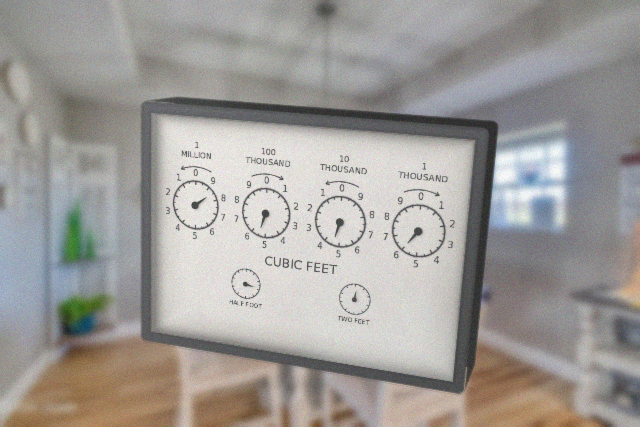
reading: 854600
